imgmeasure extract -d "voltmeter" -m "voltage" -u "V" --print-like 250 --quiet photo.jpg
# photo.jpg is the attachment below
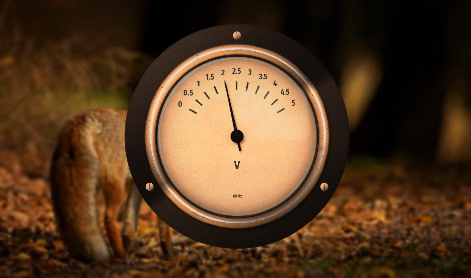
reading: 2
